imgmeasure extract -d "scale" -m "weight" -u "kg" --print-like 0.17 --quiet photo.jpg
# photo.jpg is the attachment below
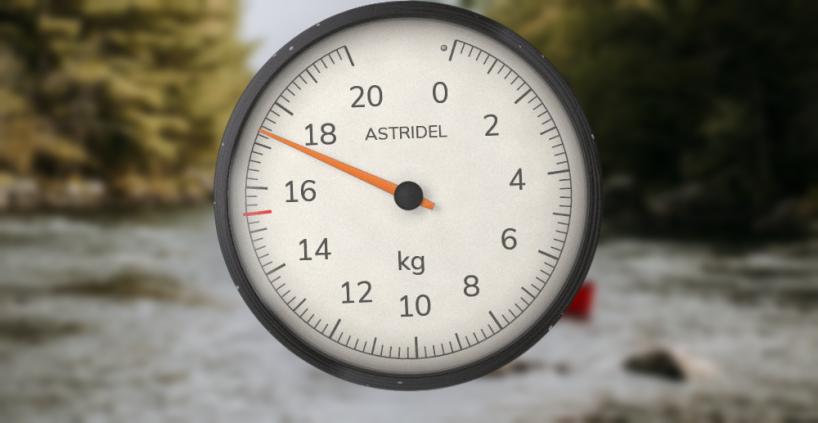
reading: 17.3
